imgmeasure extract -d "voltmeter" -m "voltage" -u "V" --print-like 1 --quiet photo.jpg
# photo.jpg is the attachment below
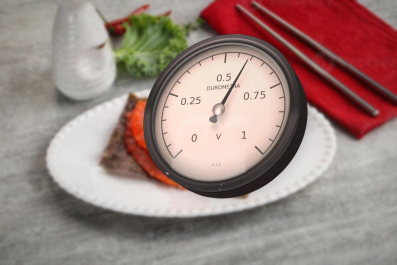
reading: 0.6
